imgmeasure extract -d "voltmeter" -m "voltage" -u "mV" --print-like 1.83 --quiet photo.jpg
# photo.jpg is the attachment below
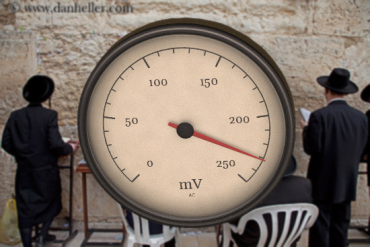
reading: 230
